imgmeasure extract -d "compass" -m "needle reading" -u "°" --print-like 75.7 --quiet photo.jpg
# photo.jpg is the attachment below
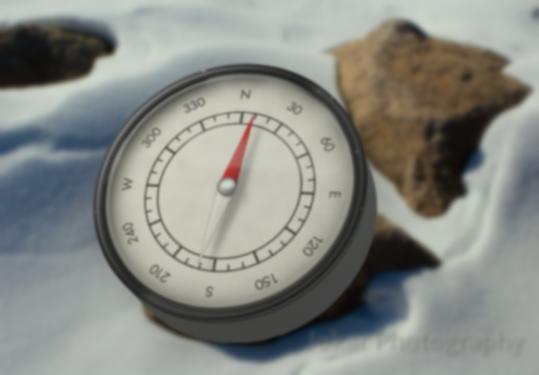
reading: 10
